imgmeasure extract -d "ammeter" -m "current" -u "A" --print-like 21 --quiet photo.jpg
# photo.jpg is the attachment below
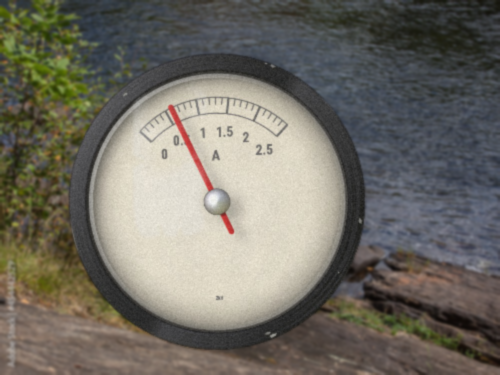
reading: 0.6
